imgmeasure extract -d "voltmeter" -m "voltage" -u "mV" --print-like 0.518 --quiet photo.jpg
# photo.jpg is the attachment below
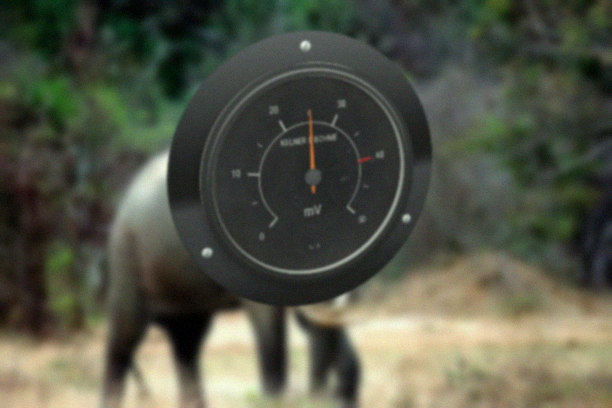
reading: 25
